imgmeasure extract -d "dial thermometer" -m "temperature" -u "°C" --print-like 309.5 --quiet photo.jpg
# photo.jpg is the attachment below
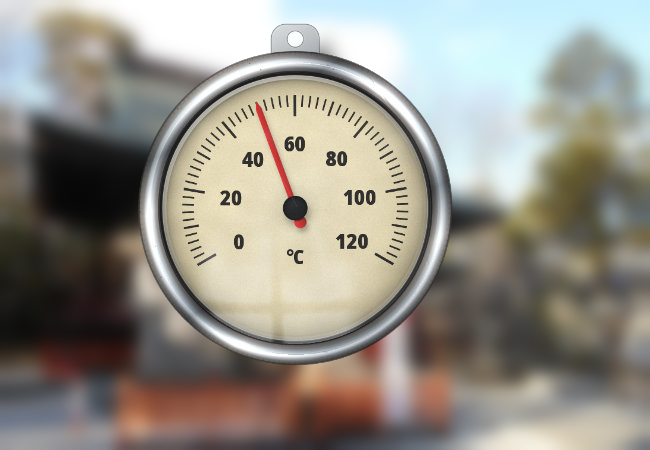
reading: 50
